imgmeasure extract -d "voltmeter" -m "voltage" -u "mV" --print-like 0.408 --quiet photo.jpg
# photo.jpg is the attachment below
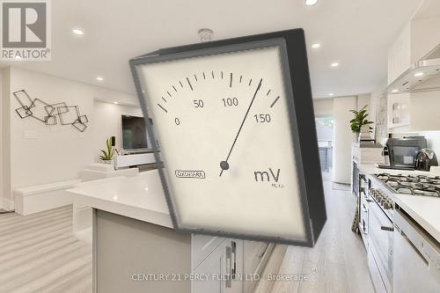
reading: 130
